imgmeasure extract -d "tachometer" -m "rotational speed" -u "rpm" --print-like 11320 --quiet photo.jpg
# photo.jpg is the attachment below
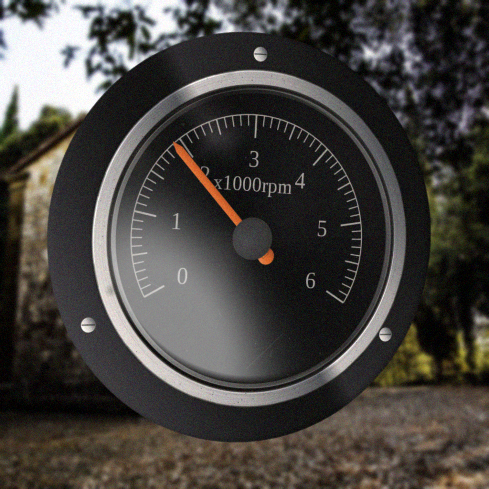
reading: 1900
